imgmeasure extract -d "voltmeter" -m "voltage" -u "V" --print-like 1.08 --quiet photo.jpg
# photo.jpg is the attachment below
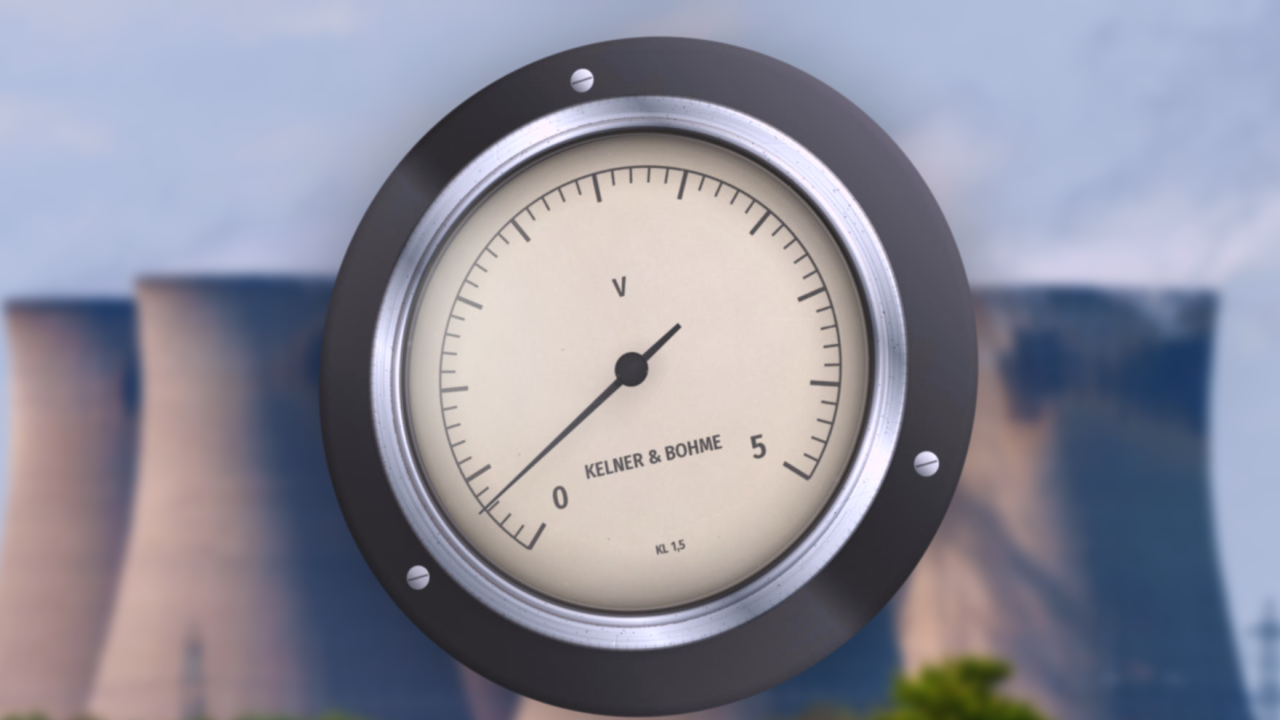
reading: 0.3
